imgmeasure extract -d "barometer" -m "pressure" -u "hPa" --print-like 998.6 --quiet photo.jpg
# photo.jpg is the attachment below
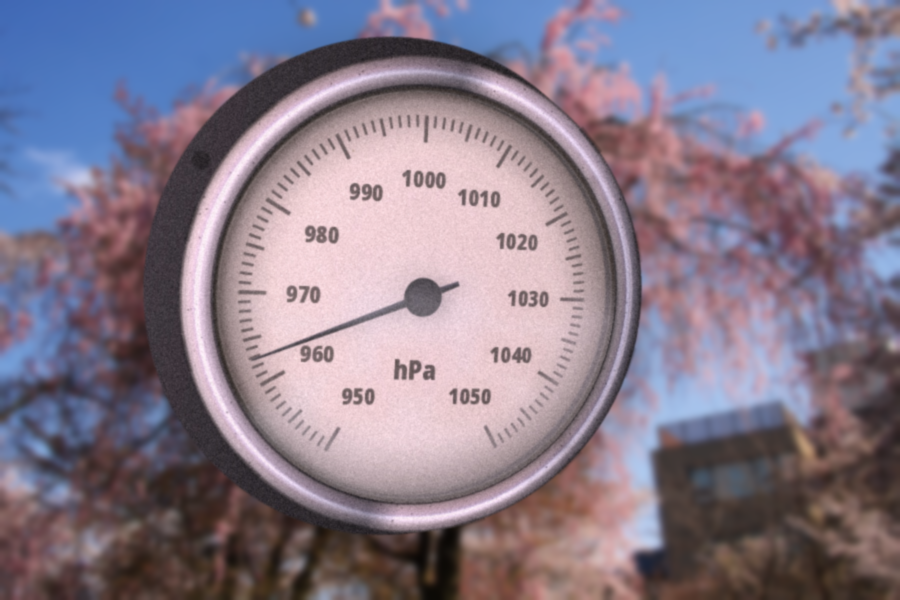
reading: 963
